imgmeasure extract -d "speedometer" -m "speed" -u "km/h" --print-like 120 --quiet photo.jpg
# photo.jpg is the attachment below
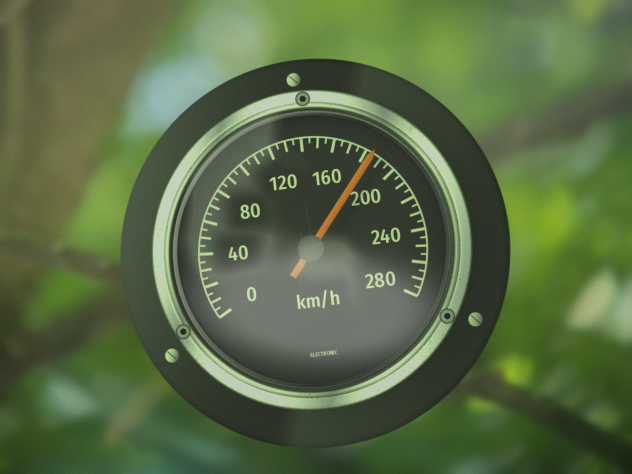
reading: 185
